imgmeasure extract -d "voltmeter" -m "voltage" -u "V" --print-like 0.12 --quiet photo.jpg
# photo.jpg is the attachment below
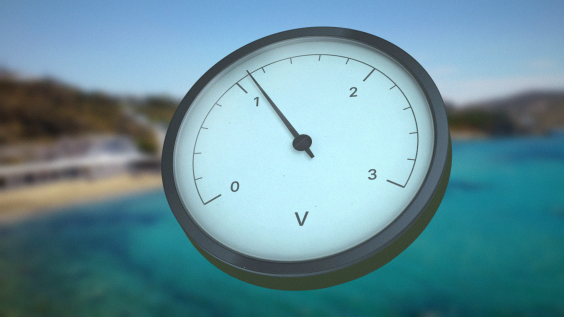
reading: 1.1
